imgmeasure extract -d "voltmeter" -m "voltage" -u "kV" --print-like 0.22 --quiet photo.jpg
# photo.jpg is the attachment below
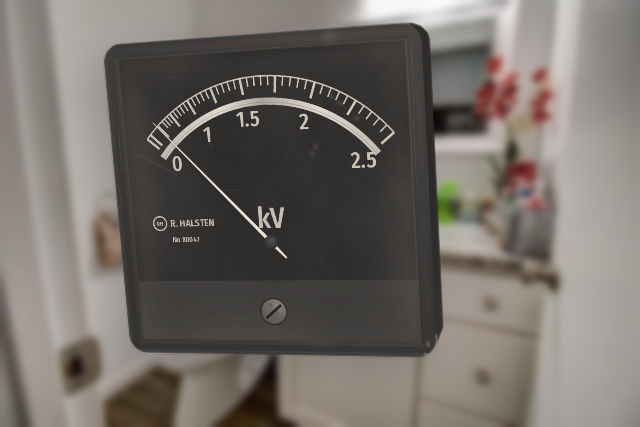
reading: 0.5
